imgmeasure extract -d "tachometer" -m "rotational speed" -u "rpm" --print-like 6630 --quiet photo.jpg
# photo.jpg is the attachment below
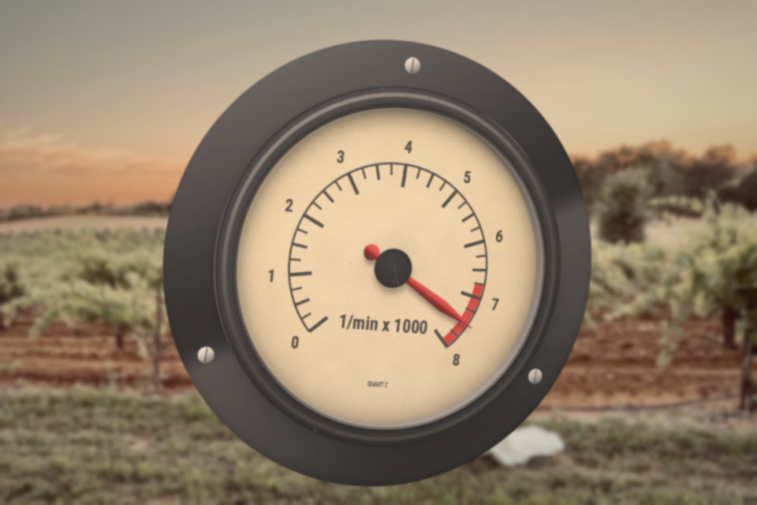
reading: 7500
